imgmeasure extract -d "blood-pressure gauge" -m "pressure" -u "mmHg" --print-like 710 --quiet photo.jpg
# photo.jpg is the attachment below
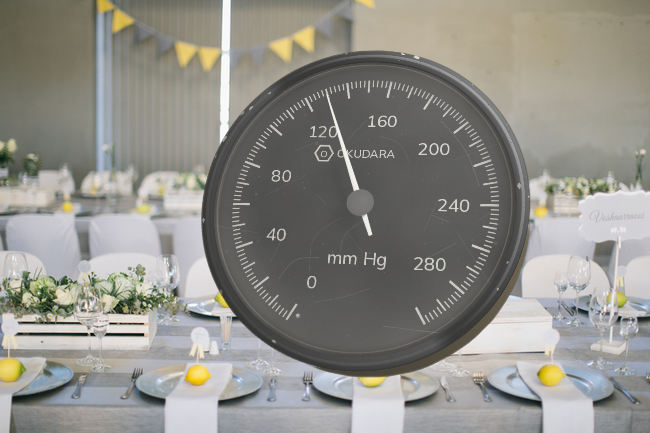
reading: 130
